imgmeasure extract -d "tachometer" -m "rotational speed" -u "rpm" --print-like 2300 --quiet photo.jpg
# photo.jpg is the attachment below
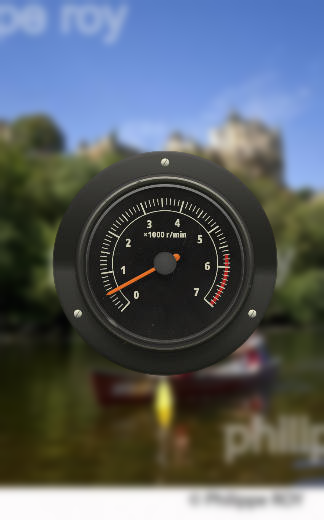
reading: 500
